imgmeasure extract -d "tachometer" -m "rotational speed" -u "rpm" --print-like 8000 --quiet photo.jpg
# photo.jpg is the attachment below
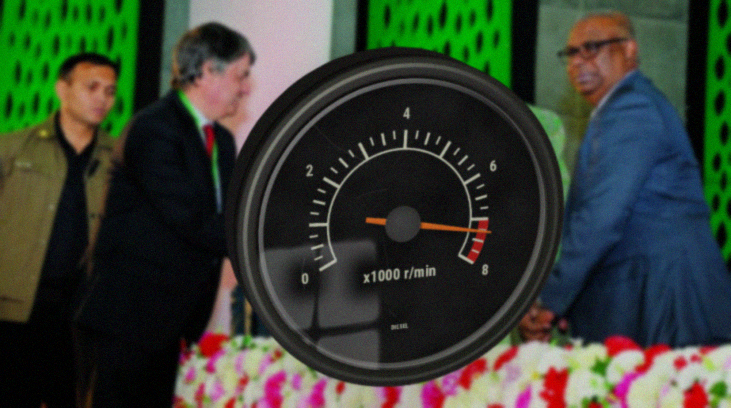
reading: 7250
